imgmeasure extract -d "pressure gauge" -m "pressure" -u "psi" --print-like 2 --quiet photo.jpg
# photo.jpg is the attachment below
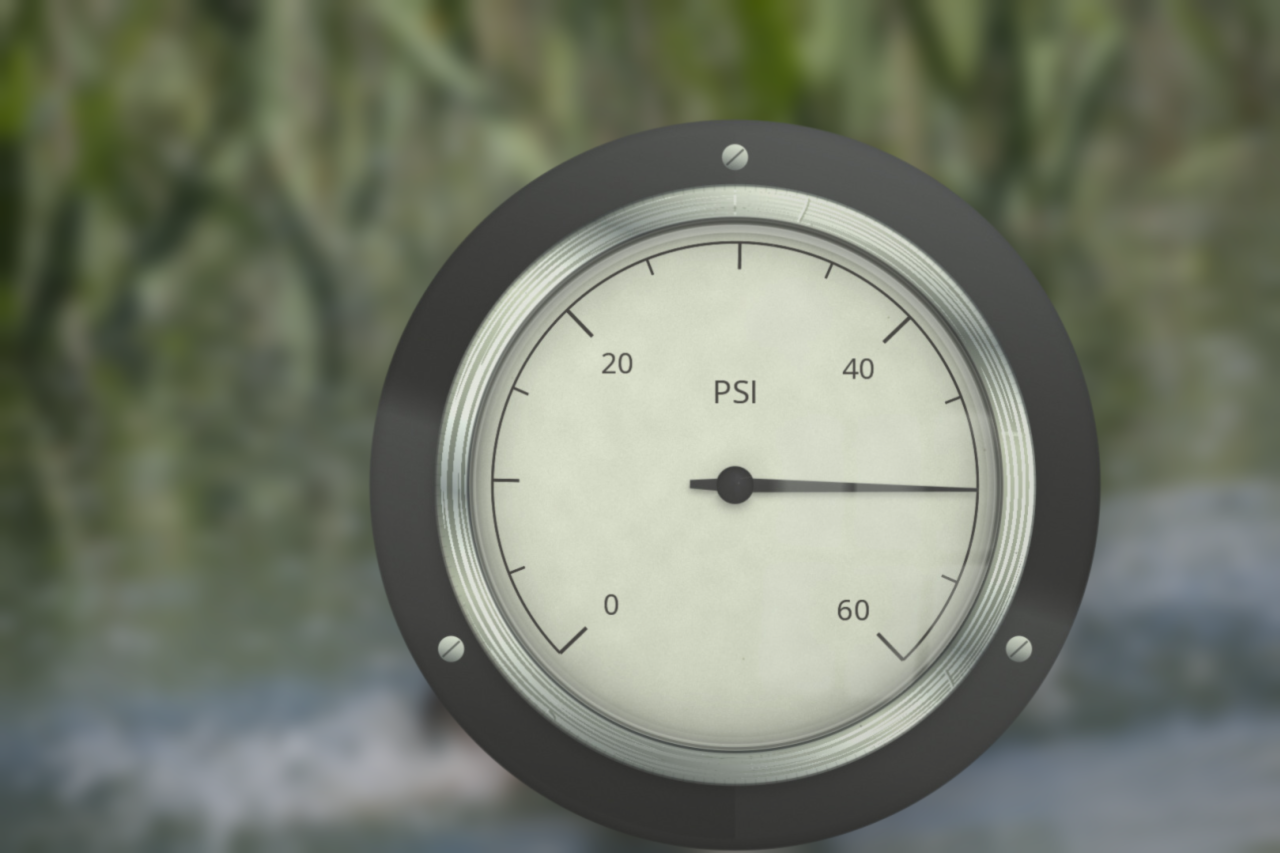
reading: 50
